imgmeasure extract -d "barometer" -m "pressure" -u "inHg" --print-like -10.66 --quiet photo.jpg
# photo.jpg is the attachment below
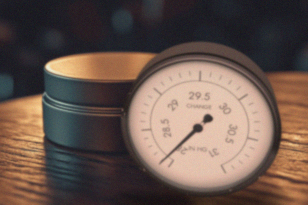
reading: 28.1
